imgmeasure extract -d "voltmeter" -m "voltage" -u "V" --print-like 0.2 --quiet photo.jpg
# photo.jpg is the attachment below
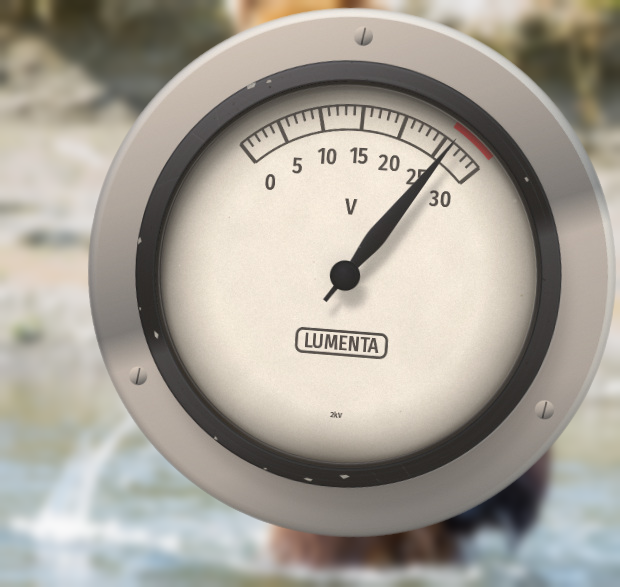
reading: 26
